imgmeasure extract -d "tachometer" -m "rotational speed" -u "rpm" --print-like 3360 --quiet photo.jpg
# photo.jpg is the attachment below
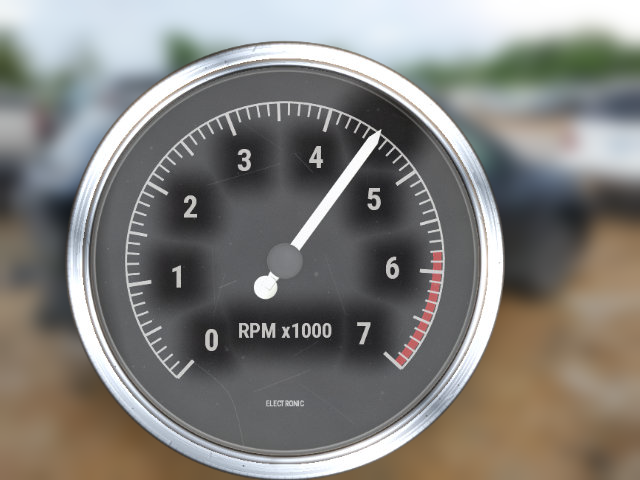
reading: 4500
